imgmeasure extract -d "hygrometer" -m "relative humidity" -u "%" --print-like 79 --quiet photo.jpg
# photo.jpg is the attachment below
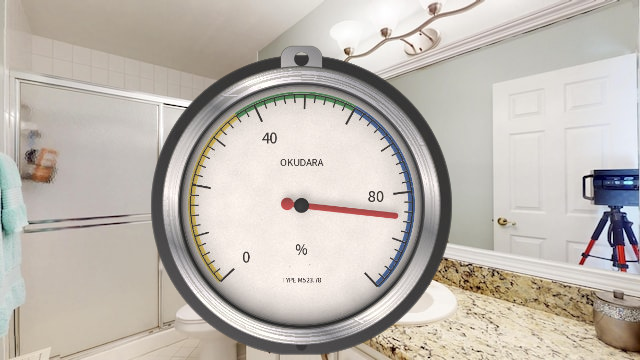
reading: 85
